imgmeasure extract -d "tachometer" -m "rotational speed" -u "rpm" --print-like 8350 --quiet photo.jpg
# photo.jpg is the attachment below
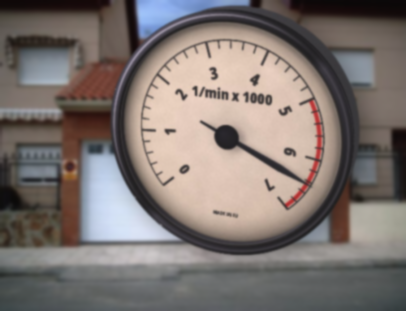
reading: 6400
